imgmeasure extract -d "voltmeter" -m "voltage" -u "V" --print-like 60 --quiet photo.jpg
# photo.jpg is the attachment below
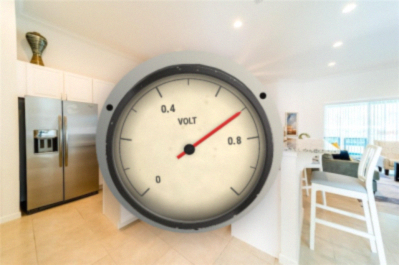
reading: 0.7
